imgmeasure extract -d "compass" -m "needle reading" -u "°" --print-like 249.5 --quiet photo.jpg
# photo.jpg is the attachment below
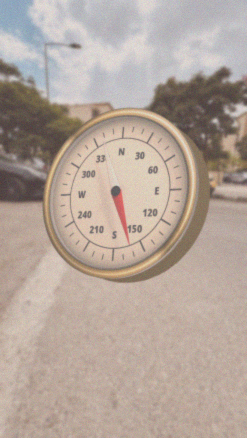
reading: 160
